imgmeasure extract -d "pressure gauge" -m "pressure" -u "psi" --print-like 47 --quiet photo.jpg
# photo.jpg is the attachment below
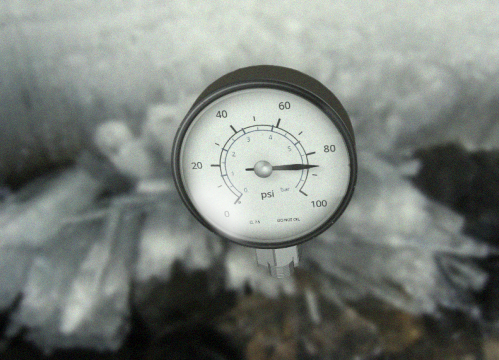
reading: 85
